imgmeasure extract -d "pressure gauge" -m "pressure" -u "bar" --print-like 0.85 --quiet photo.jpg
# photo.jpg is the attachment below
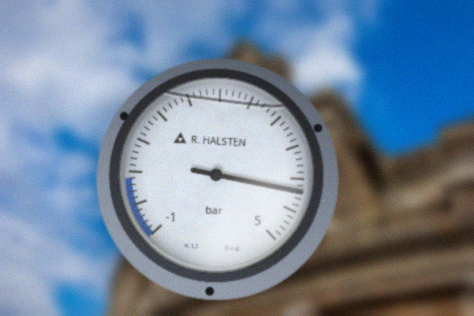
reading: 4.2
